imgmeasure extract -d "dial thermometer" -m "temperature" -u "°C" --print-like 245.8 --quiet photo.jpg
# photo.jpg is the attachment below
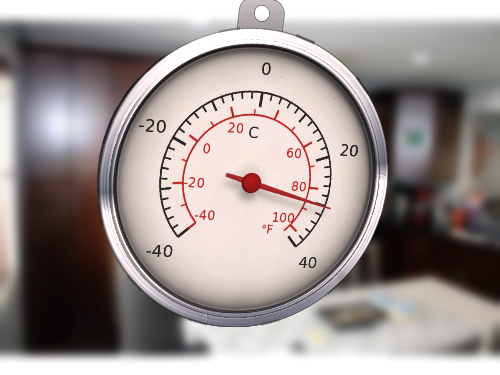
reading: 30
